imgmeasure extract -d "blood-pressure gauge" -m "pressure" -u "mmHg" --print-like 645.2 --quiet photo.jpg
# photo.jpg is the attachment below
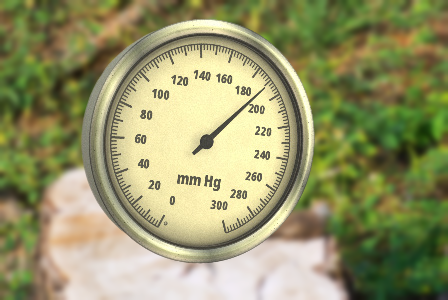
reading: 190
